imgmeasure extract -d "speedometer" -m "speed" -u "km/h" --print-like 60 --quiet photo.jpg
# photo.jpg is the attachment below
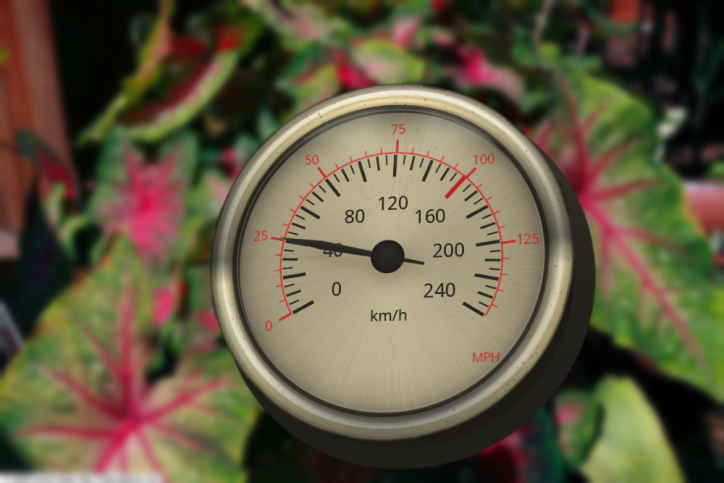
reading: 40
